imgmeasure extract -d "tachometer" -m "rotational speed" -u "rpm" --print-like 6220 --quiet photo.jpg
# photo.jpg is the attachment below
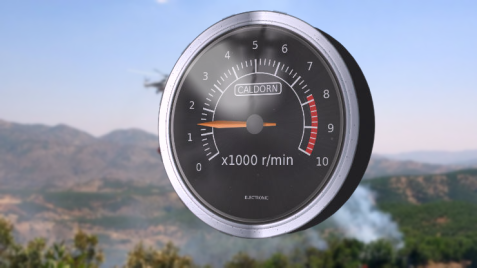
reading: 1400
